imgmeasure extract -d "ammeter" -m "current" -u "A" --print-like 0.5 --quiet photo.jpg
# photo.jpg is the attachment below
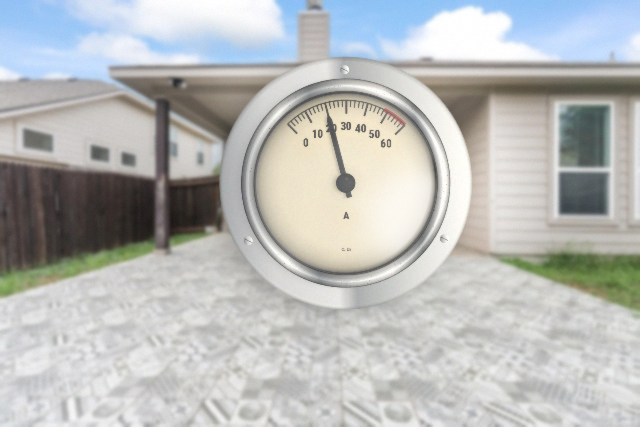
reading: 20
